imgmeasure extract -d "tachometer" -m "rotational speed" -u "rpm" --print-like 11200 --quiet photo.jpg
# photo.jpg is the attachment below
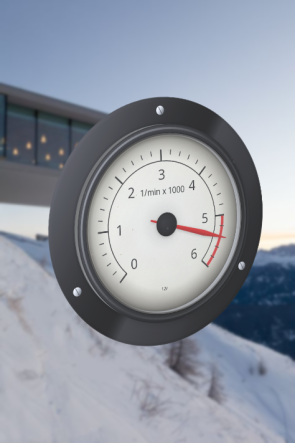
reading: 5400
